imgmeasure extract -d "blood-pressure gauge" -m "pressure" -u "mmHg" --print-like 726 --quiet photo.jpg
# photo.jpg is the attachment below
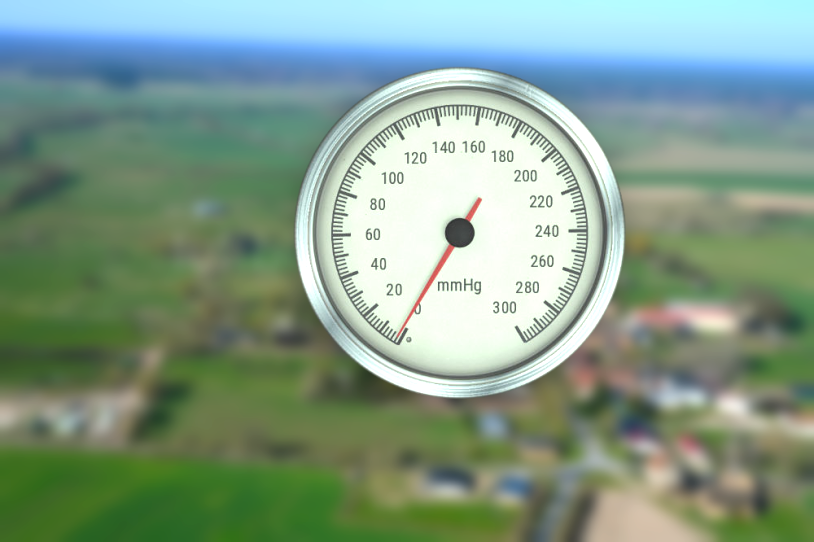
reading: 2
